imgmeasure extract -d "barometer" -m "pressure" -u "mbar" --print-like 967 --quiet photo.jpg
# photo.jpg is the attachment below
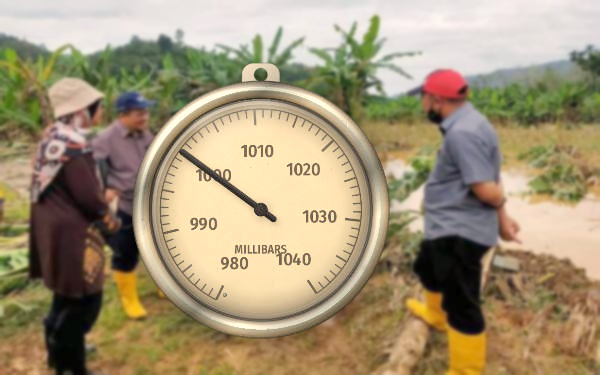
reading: 1000
